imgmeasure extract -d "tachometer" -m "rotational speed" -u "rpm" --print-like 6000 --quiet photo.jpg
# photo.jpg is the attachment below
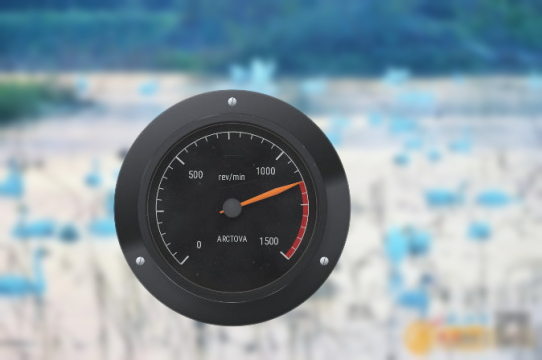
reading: 1150
